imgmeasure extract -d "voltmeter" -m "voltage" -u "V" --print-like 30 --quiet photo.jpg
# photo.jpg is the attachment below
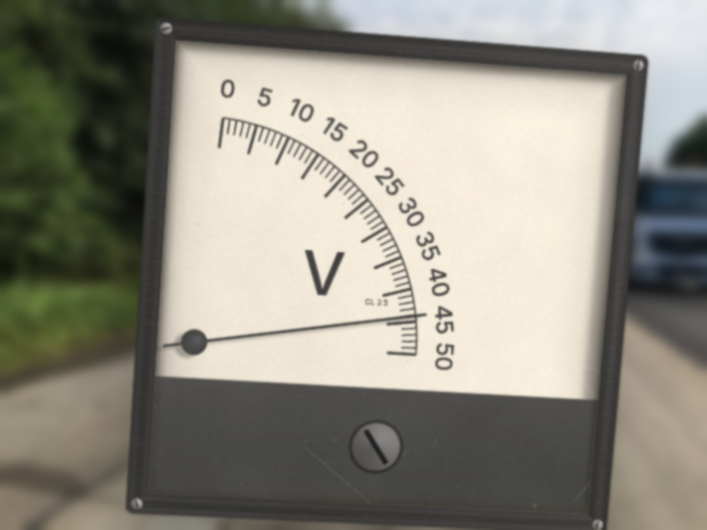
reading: 44
